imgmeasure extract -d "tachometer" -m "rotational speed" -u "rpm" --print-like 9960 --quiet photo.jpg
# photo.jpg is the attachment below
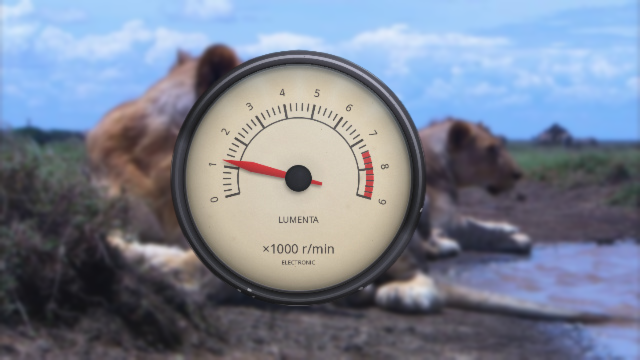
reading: 1200
